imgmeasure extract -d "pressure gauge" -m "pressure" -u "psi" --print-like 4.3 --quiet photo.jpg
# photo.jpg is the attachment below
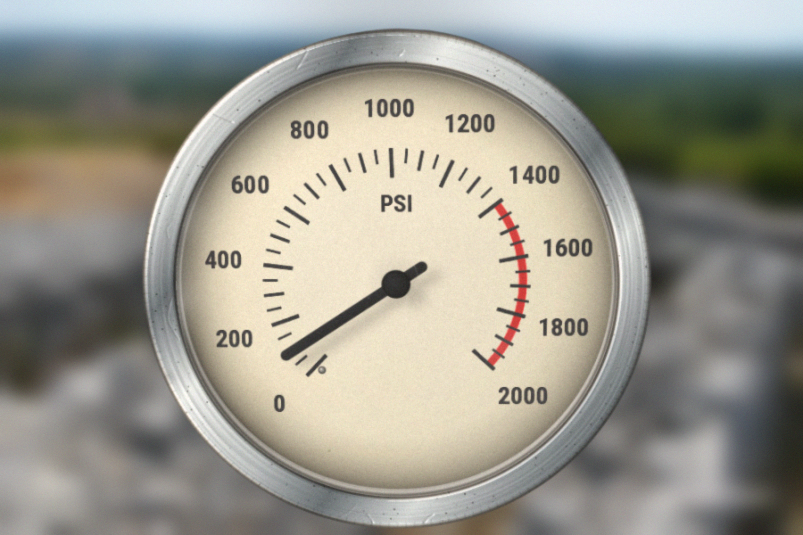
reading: 100
